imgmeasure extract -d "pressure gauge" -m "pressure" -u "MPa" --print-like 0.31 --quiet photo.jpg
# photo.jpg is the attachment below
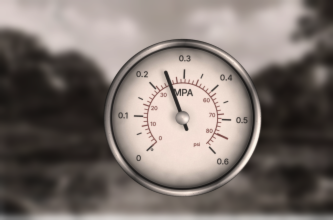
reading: 0.25
